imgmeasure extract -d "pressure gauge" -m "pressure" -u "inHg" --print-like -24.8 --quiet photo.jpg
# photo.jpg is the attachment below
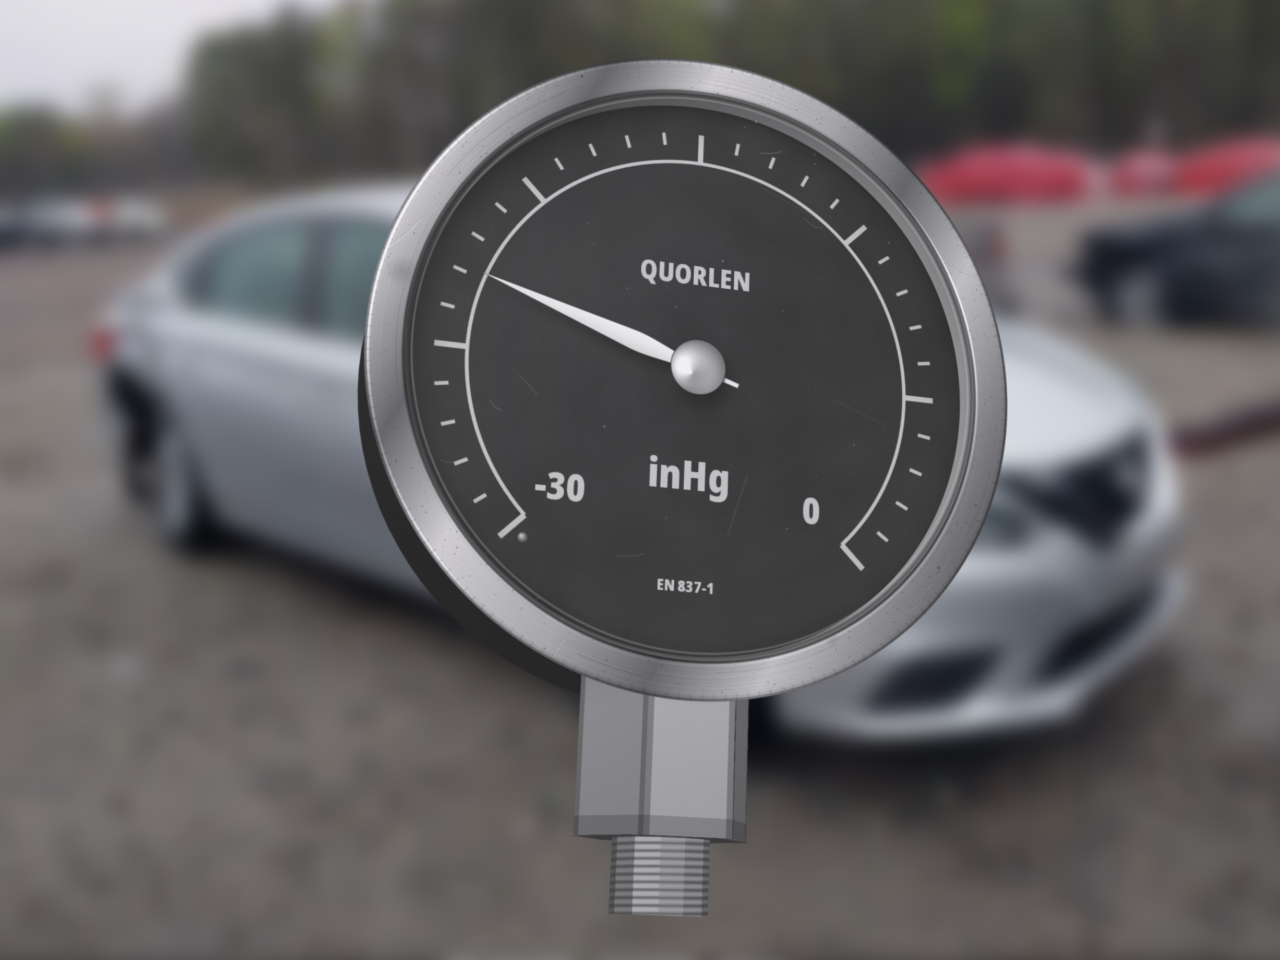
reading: -23
